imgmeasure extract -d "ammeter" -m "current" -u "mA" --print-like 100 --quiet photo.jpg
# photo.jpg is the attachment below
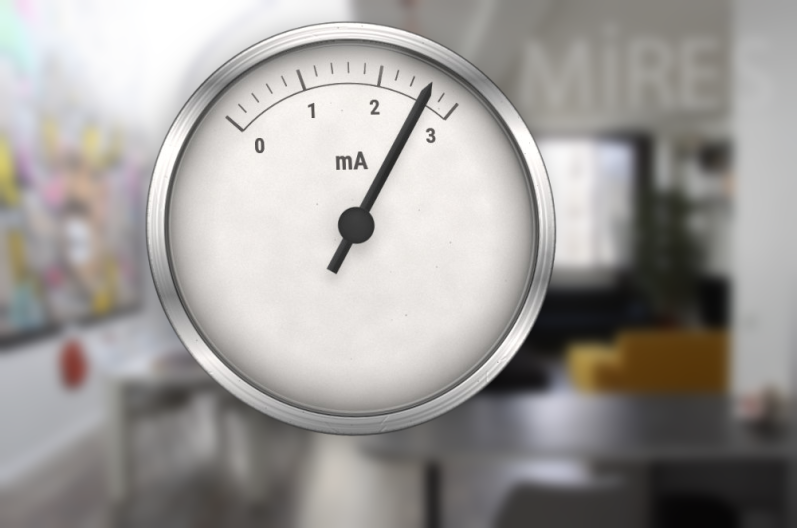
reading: 2.6
